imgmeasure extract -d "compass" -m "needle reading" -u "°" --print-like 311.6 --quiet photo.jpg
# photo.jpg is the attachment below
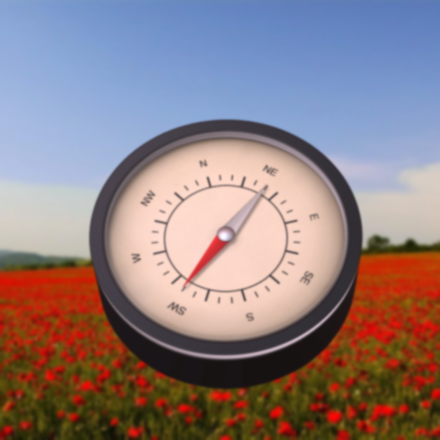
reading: 230
